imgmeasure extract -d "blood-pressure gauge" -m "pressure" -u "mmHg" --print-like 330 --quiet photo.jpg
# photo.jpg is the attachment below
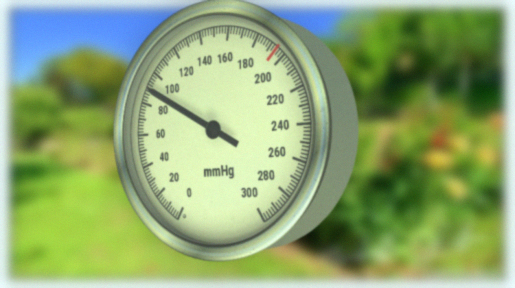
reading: 90
